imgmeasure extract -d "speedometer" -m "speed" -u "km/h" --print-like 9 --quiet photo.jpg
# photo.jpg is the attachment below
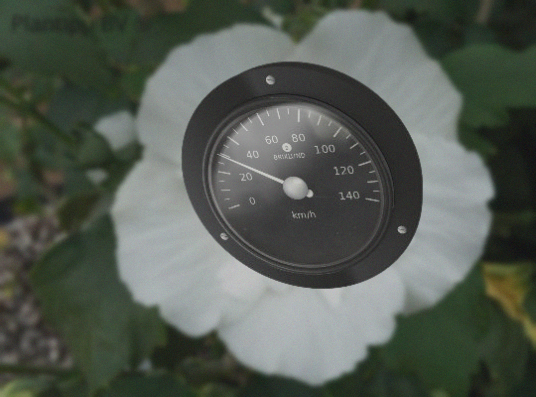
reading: 30
